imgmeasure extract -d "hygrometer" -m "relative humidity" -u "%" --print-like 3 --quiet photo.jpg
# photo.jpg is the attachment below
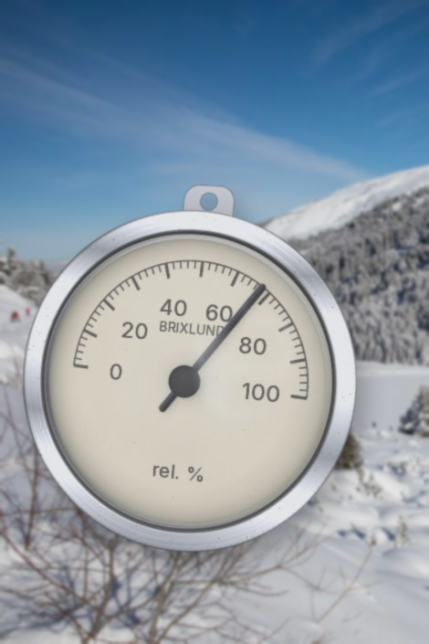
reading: 68
